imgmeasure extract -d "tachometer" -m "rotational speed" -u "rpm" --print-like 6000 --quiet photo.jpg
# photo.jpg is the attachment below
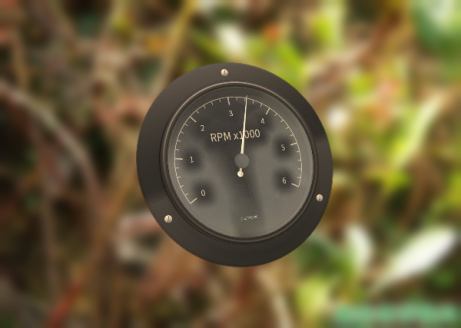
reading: 3400
